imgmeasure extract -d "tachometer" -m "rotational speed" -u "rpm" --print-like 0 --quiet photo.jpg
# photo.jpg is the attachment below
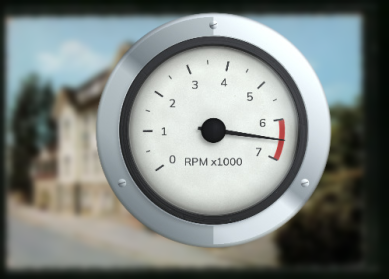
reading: 6500
